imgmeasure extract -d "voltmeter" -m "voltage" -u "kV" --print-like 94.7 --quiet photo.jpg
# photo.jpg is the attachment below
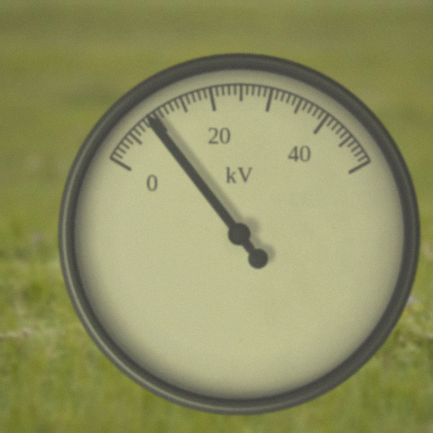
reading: 9
